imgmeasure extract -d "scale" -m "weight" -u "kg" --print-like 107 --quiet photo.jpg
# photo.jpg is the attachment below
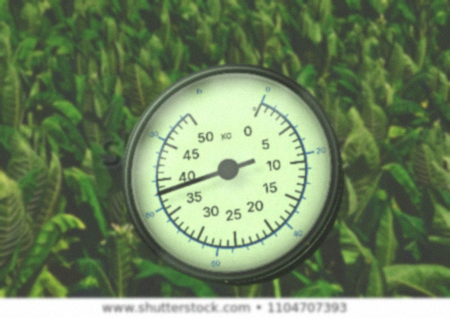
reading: 38
